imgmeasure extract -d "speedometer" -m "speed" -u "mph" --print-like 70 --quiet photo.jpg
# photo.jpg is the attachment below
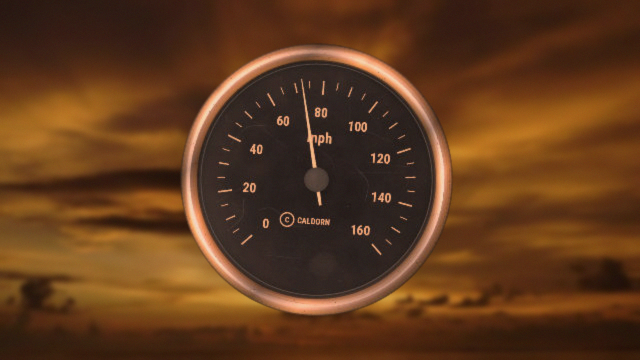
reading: 72.5
